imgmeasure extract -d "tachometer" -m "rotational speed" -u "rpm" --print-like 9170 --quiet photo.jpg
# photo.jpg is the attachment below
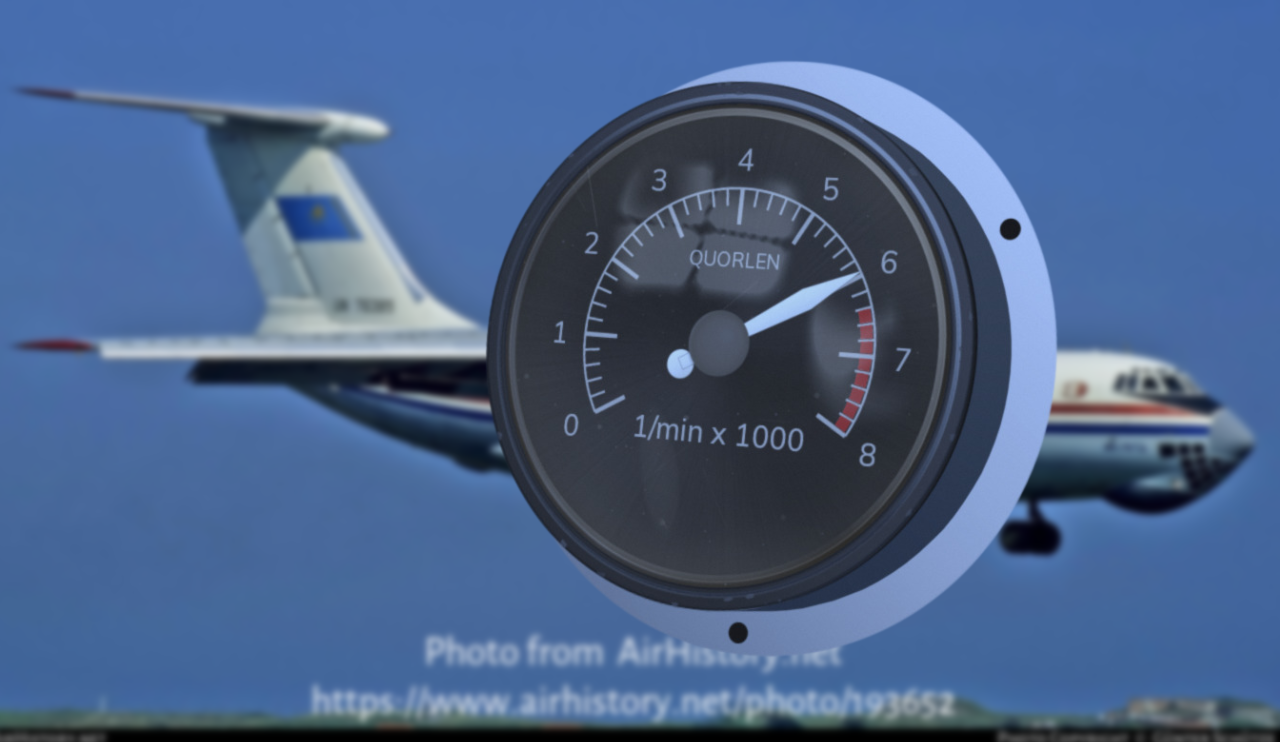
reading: 6000
